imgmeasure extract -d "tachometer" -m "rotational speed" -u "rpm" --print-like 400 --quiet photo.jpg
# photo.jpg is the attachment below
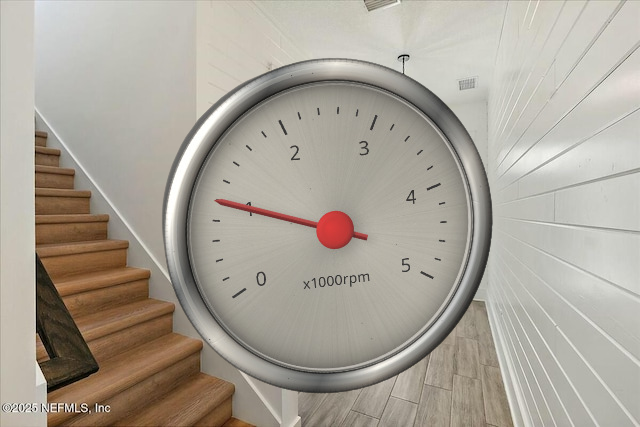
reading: 1000
